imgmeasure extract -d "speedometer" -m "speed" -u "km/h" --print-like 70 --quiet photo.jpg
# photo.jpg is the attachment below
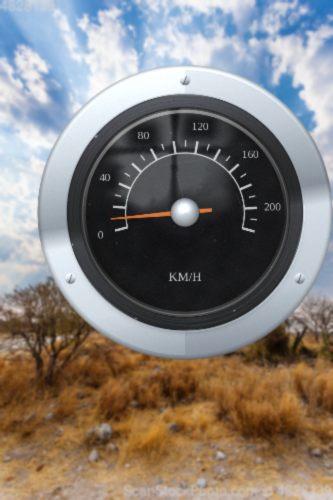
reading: 10
